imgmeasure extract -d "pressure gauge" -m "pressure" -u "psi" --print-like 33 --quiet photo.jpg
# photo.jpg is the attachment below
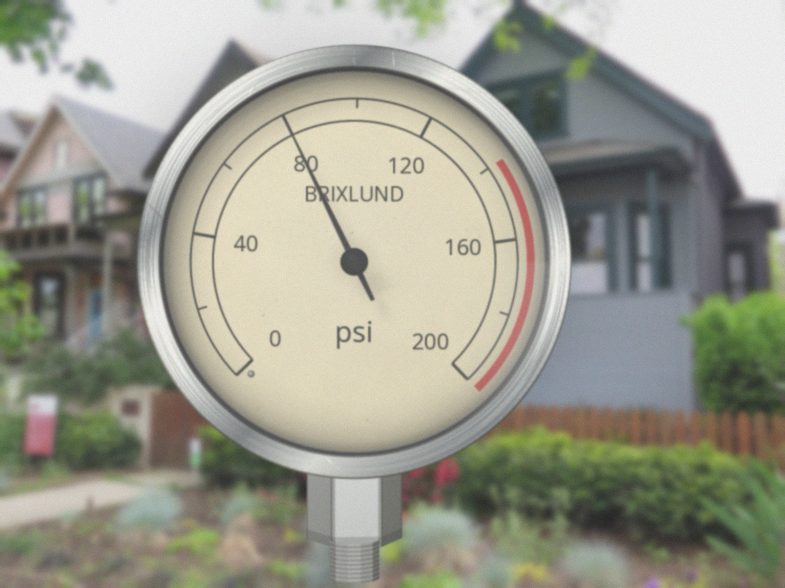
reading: 80
